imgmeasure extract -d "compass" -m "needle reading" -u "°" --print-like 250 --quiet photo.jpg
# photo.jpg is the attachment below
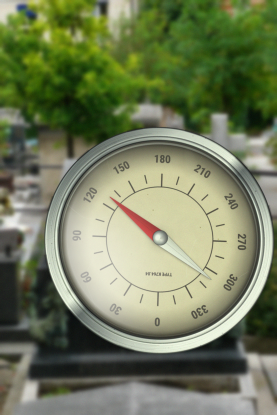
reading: 127.5
